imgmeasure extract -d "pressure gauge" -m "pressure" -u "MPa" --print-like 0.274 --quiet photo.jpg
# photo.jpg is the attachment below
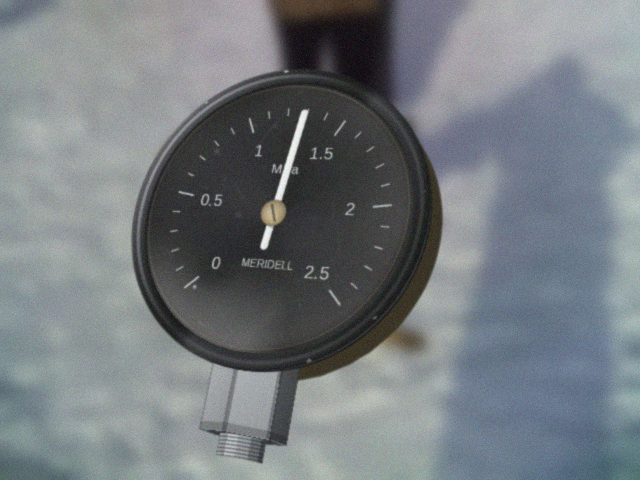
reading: 1.3
